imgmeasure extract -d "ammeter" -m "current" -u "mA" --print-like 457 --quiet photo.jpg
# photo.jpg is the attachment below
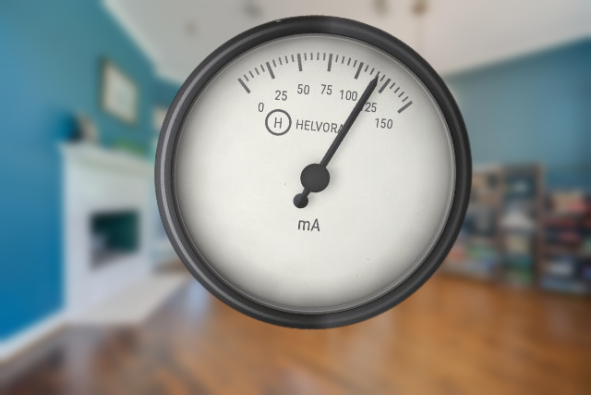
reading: 115
